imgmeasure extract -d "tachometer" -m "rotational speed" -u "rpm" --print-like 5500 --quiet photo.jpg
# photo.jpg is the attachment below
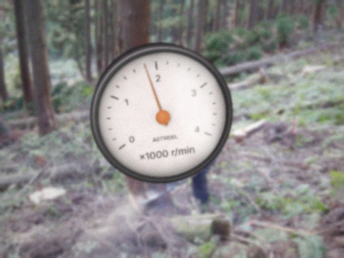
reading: 1800
